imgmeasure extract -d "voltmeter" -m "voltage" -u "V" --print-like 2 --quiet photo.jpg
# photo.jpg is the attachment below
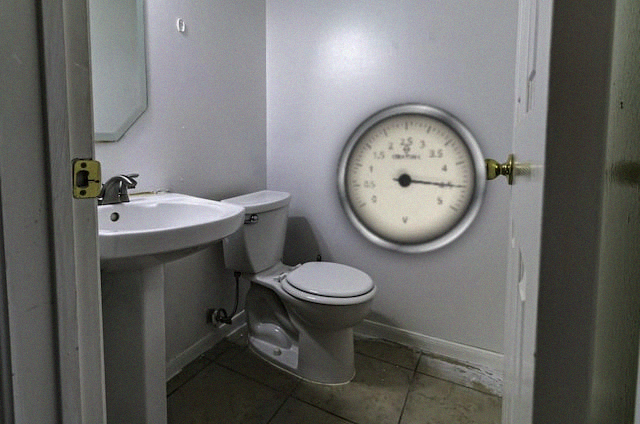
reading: 4.5
